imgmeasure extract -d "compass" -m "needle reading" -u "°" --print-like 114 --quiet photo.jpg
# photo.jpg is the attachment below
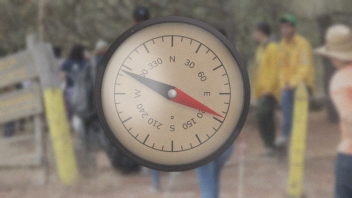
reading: 115
